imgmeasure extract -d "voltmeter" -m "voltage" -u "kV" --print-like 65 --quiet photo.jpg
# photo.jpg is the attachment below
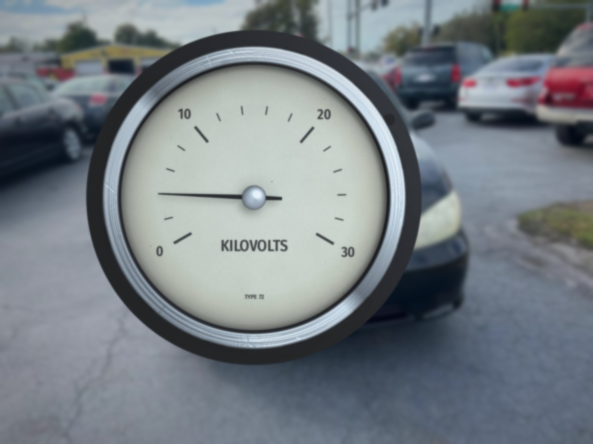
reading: 4
